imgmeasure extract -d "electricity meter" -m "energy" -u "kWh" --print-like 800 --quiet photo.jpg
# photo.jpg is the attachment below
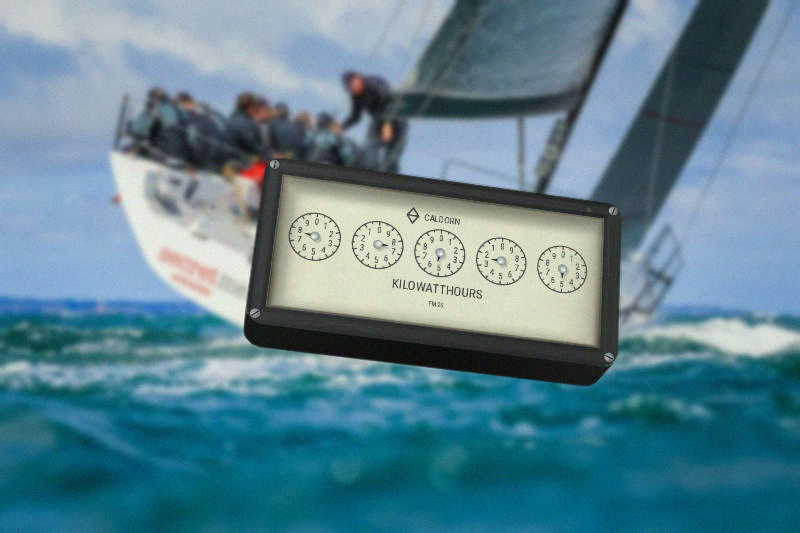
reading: 77525
